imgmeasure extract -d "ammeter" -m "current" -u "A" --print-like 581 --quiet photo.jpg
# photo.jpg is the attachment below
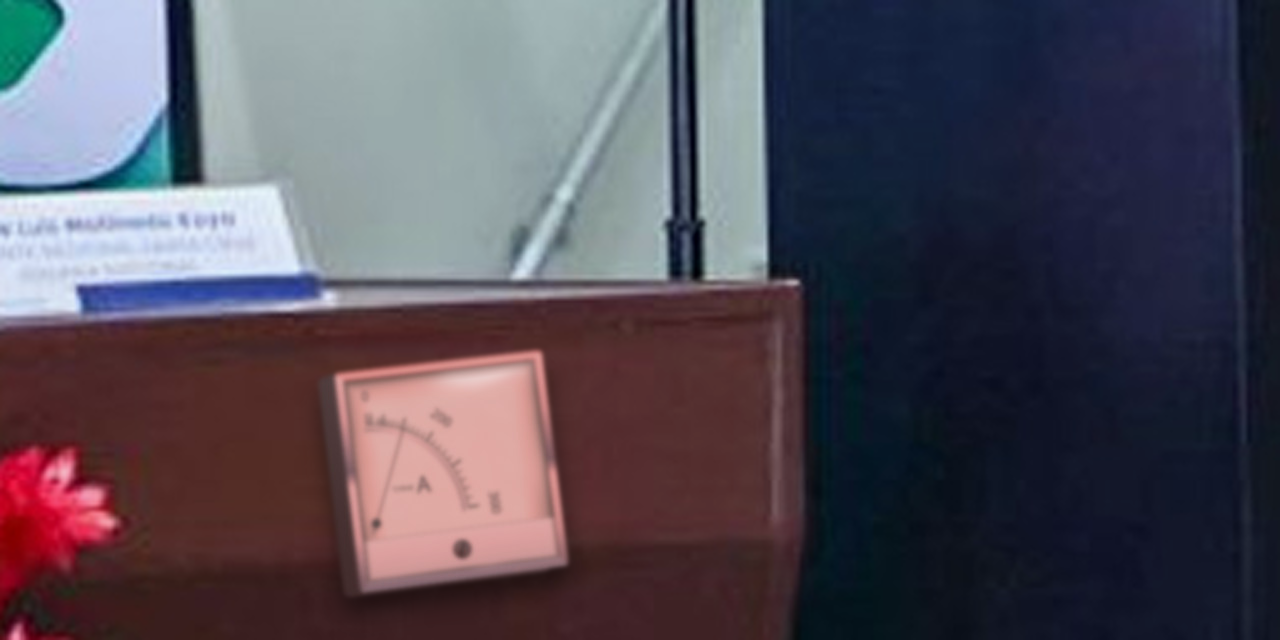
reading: 150
